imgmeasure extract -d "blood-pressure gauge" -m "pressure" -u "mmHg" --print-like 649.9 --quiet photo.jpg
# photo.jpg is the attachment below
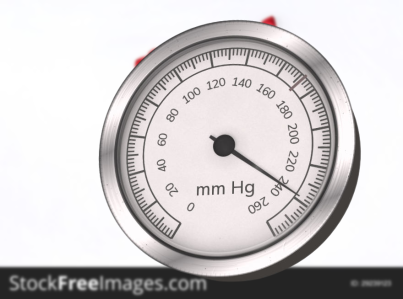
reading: 238
